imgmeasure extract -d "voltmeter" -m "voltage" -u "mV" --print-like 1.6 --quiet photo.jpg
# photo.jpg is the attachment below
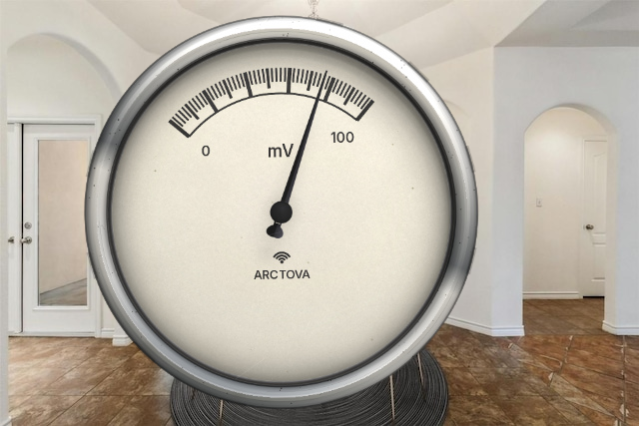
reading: 76
